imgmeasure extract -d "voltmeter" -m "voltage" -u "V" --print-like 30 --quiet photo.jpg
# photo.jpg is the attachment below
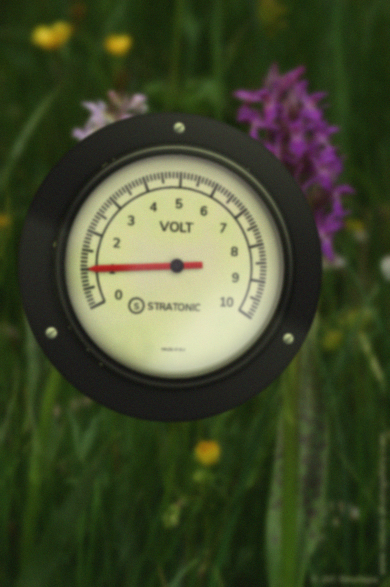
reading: 1
